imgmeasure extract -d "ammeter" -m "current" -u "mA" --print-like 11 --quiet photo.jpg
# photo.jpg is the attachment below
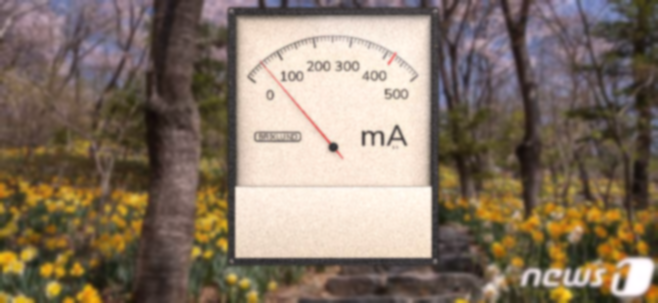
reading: 50
